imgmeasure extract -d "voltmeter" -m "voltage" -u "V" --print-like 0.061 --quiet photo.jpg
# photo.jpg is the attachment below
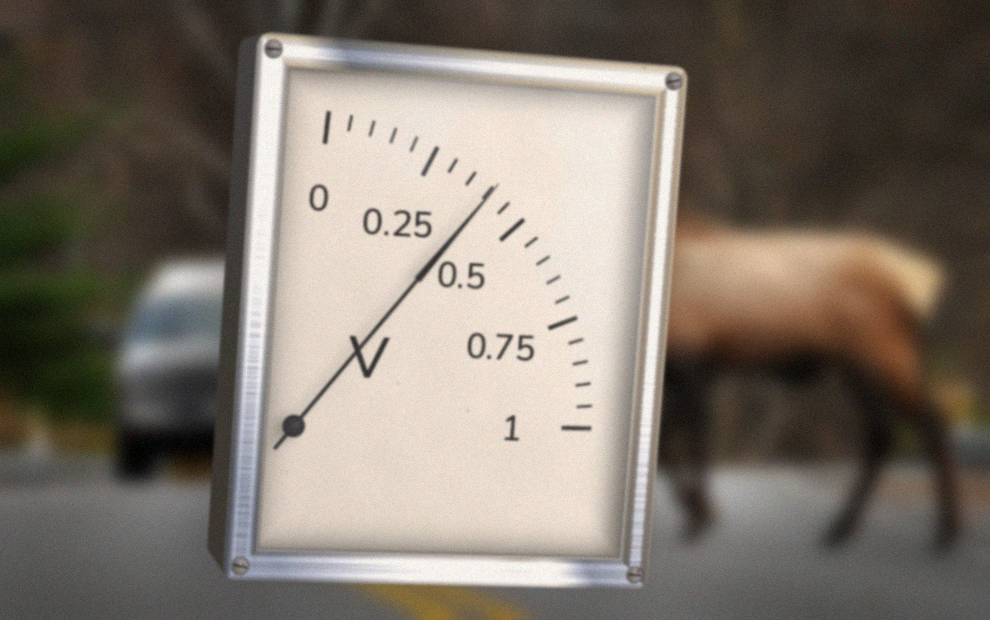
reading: 0.4
